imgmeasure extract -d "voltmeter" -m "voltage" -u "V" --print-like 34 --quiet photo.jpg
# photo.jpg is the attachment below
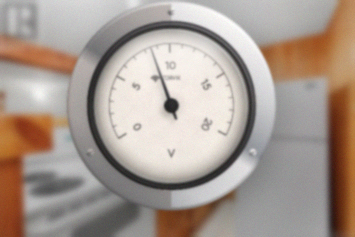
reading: 8.5
